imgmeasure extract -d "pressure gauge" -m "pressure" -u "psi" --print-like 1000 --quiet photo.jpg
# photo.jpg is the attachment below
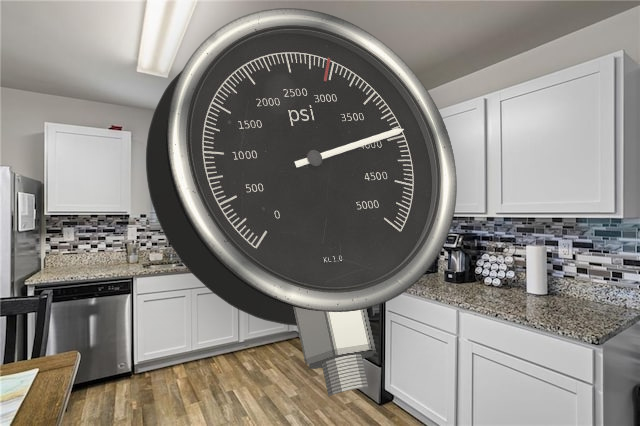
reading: 3950
